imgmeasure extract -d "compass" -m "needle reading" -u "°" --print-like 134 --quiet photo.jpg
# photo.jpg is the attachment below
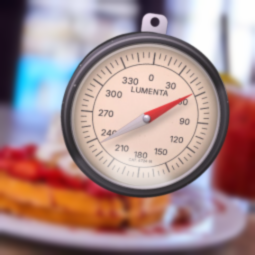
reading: 55
